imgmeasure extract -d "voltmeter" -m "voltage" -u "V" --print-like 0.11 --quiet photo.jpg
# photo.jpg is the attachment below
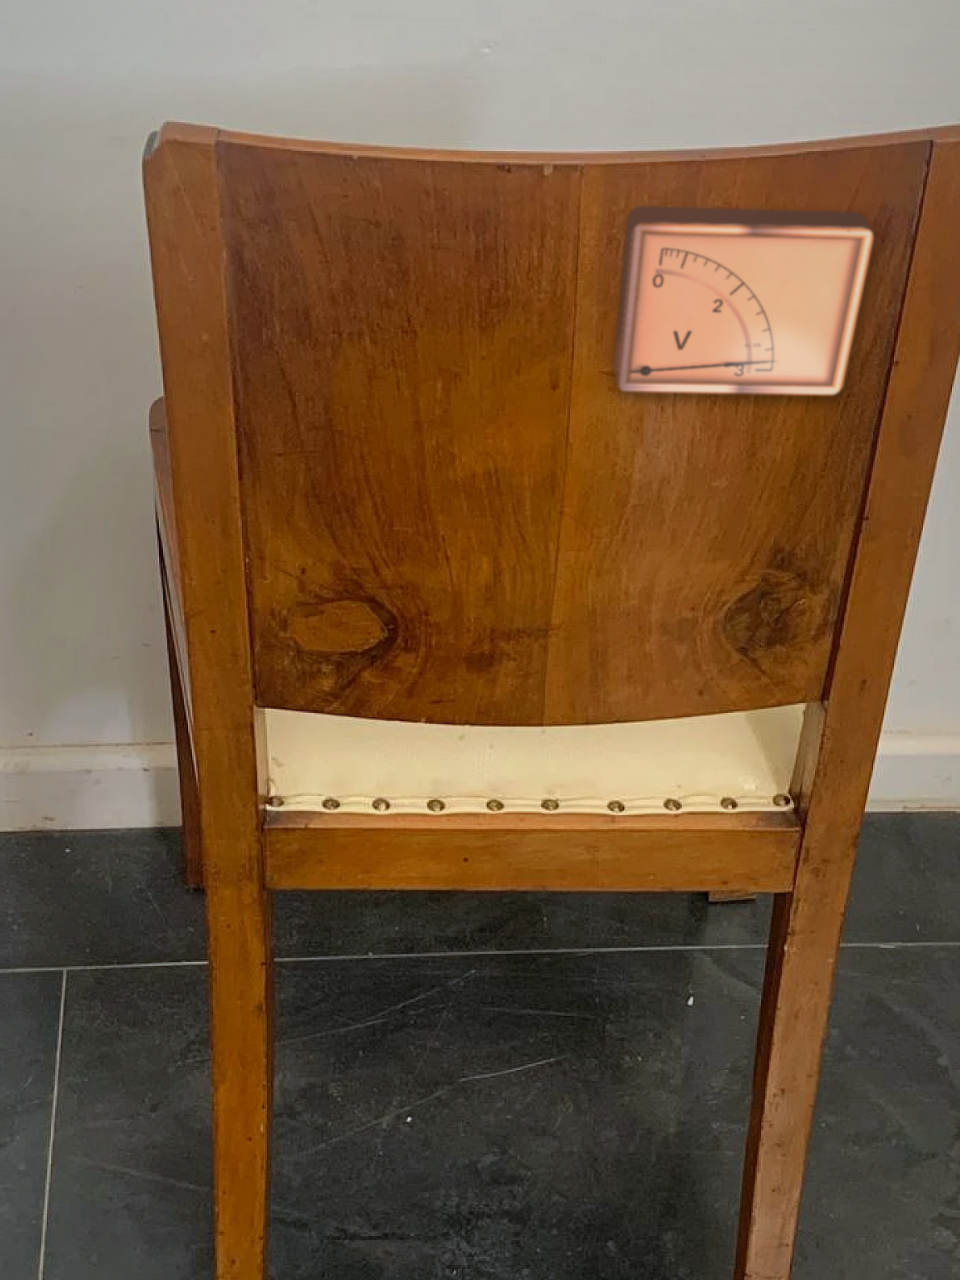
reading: 2.9
